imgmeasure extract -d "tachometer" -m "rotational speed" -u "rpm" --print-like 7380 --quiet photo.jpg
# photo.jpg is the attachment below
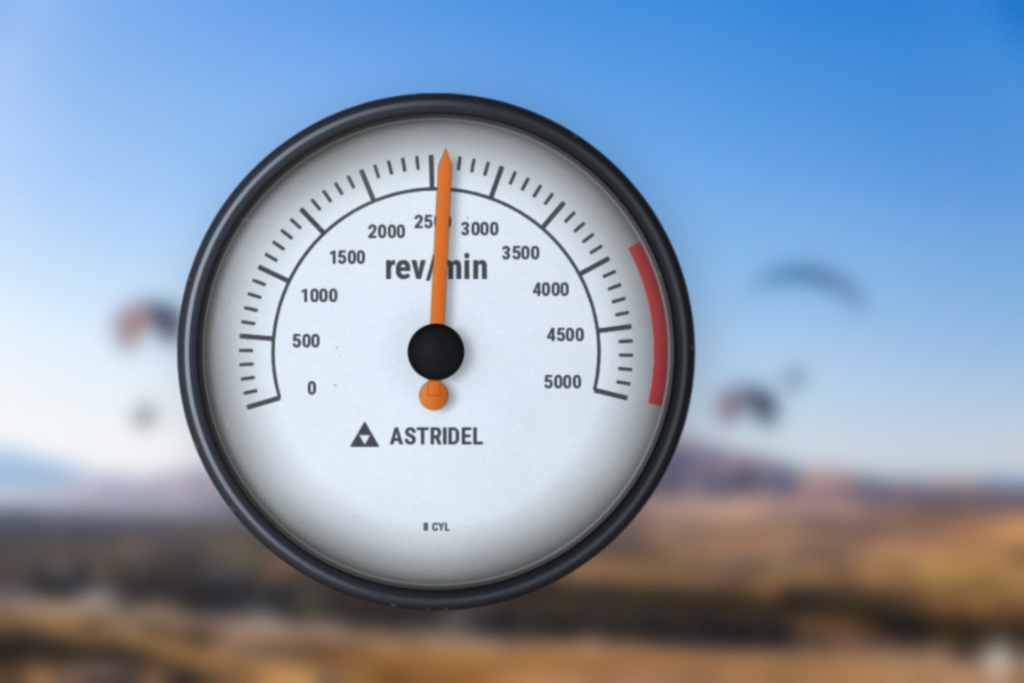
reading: 2600
